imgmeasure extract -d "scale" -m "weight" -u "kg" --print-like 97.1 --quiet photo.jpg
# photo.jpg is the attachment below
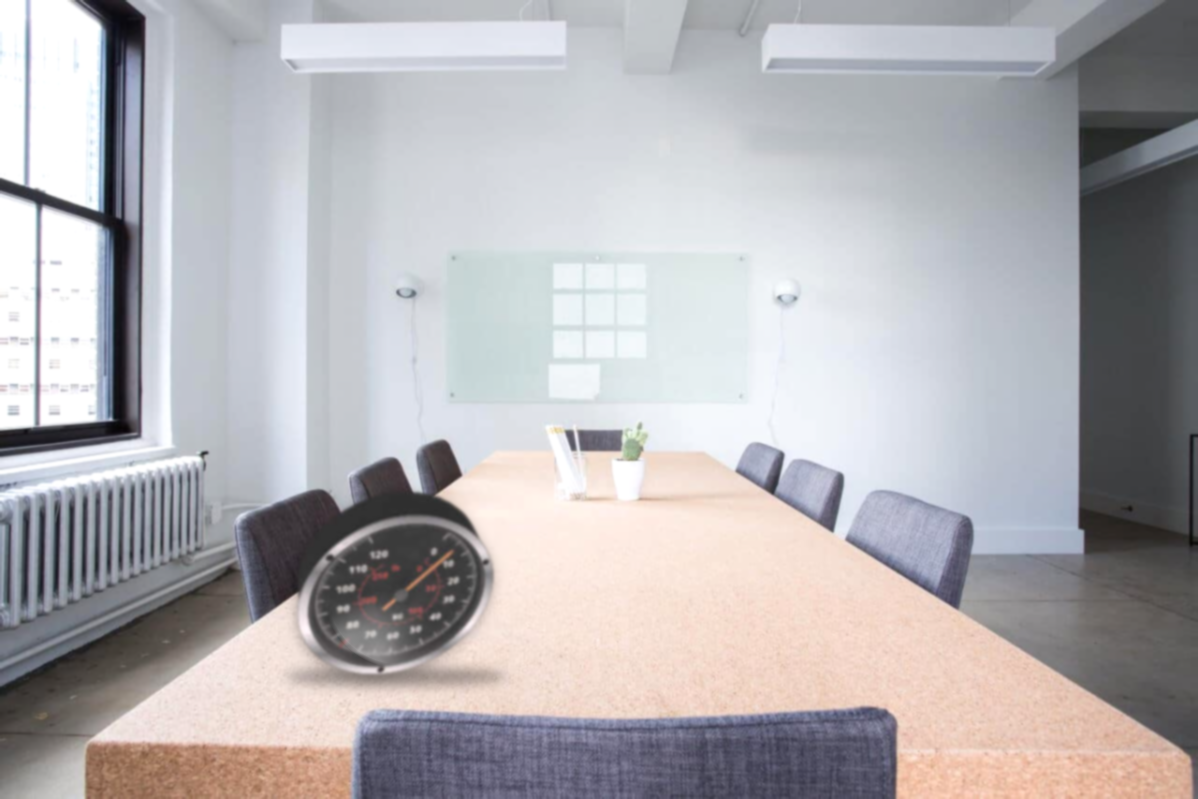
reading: 5
